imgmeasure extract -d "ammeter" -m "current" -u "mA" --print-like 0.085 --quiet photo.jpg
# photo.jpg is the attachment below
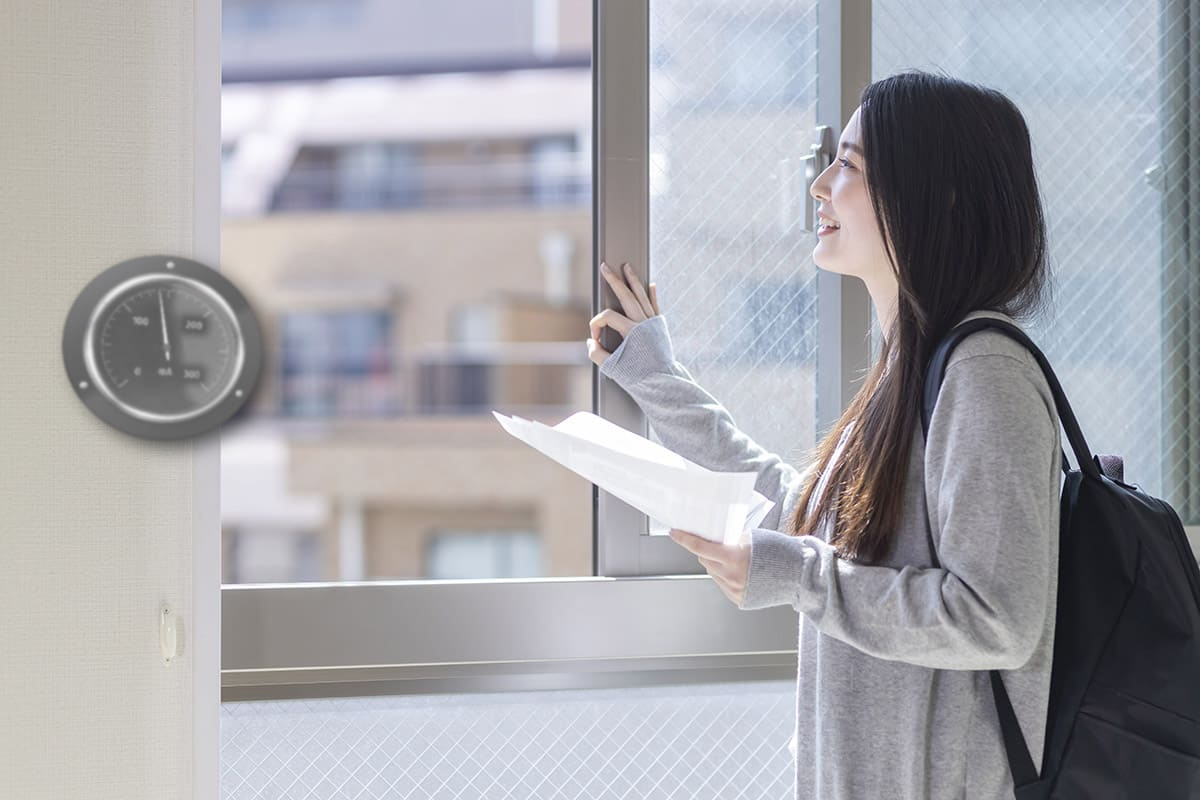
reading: 140
